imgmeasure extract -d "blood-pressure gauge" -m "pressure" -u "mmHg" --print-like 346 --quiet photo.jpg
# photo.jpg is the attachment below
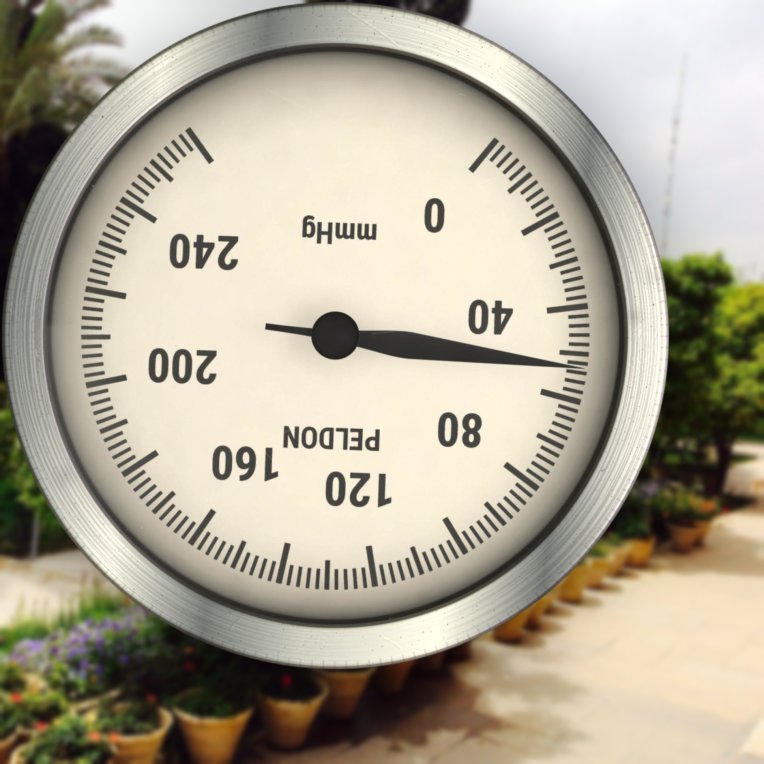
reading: 53
